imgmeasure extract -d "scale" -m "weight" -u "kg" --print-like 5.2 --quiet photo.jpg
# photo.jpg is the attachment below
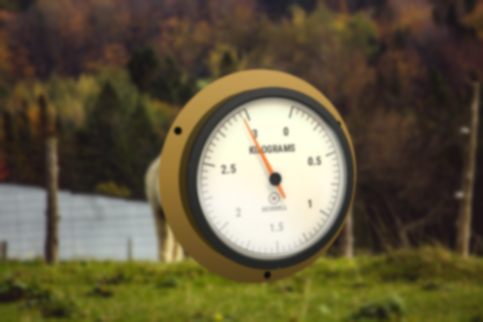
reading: 2.95
